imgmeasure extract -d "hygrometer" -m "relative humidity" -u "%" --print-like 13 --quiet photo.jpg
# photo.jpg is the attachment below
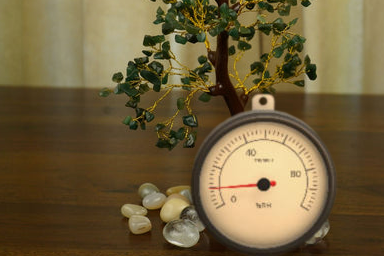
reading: 10
